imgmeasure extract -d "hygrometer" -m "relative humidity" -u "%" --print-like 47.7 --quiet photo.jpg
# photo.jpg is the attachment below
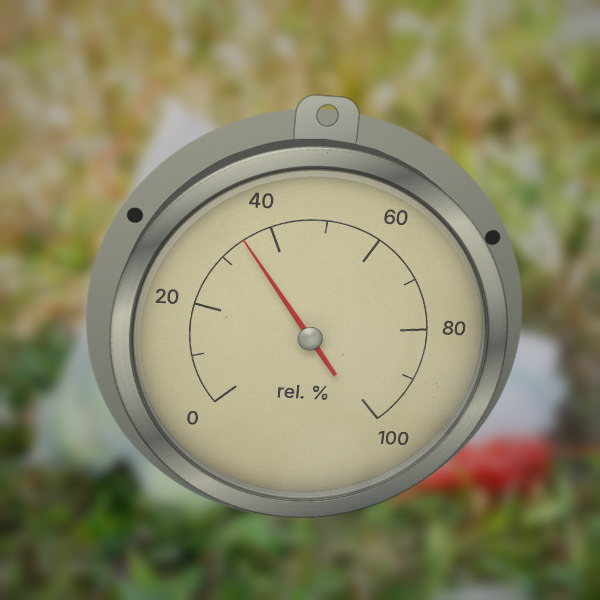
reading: 35
